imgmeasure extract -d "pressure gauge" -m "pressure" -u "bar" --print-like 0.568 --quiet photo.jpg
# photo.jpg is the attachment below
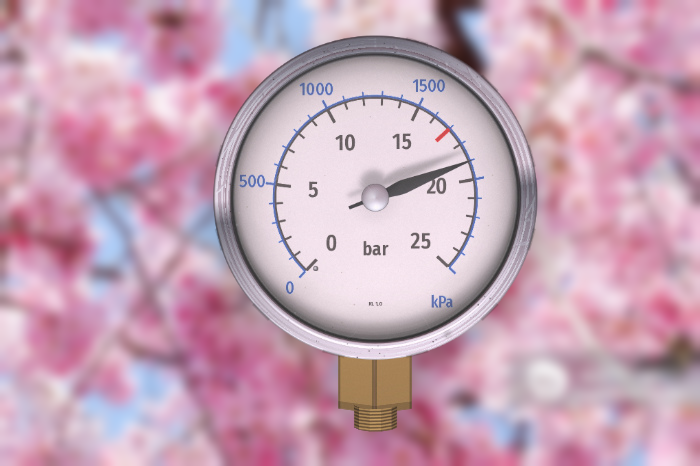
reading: 19
